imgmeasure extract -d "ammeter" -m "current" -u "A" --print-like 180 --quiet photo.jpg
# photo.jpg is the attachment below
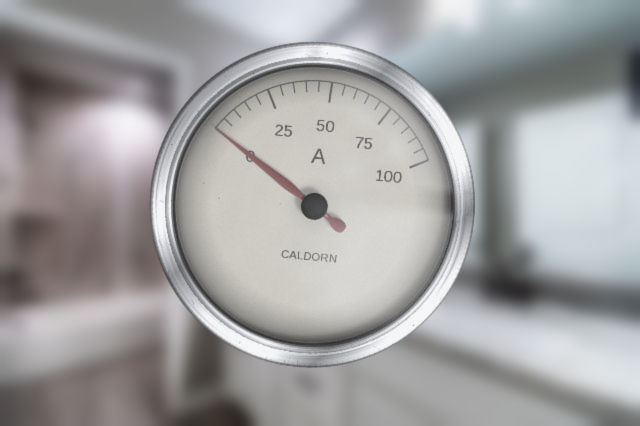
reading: 0
